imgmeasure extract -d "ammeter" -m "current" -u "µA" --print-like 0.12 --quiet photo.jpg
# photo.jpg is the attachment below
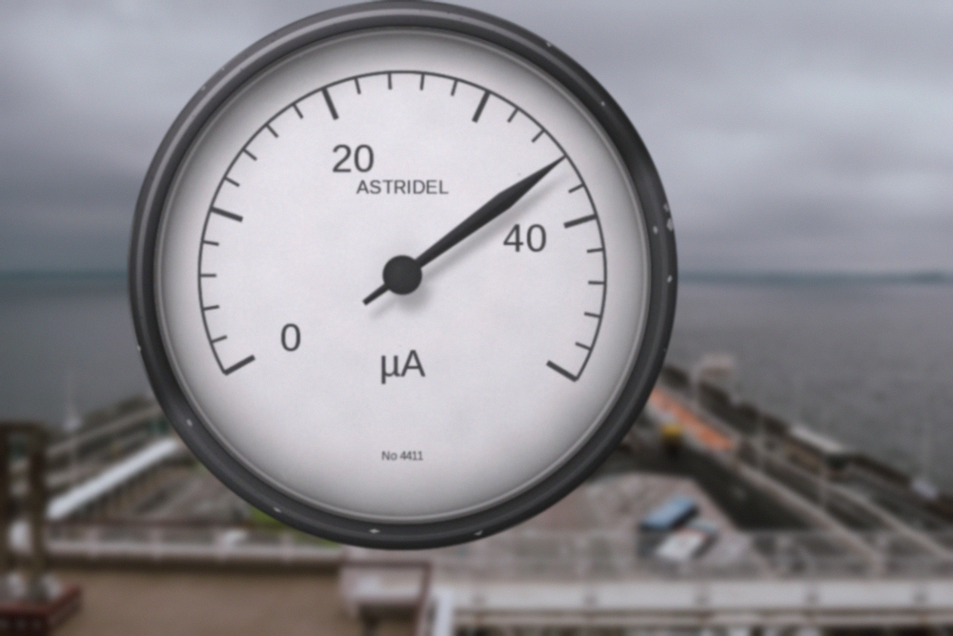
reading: 36
